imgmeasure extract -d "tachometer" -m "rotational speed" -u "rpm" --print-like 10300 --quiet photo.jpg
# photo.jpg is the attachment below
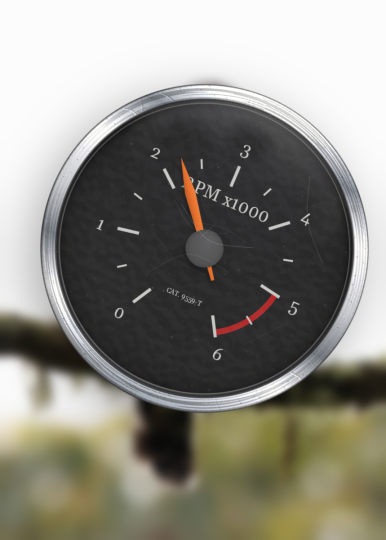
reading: 2250
